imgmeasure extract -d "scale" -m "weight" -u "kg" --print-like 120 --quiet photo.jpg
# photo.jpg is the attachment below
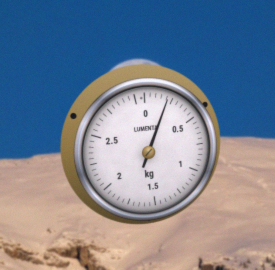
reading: 0.2
